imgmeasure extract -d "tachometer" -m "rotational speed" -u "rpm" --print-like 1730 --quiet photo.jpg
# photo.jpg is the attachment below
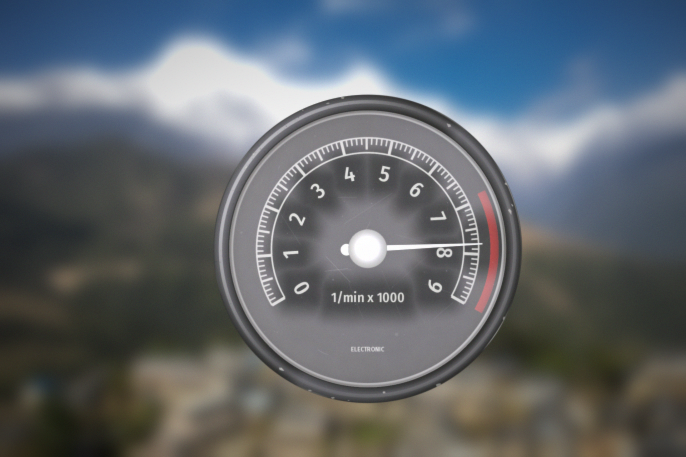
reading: 7800
